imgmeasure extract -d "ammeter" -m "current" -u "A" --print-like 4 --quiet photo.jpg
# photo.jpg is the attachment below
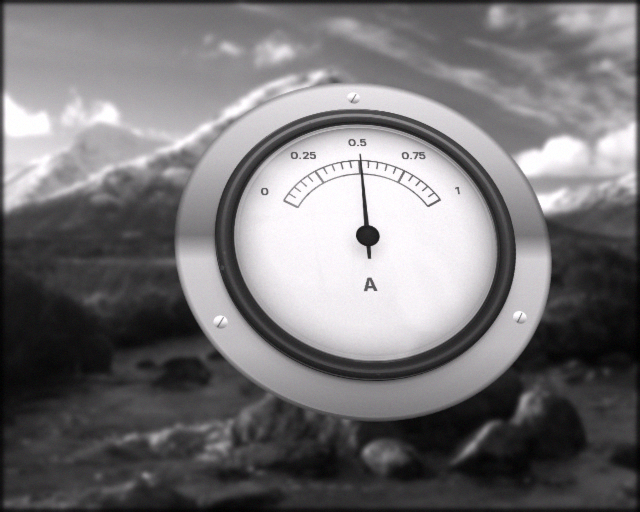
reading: 0.5
